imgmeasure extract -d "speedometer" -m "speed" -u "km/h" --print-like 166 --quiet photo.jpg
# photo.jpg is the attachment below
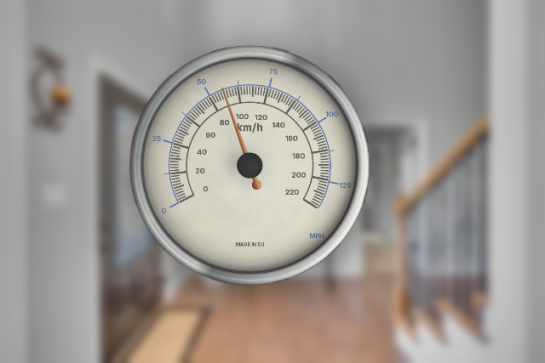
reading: 90
